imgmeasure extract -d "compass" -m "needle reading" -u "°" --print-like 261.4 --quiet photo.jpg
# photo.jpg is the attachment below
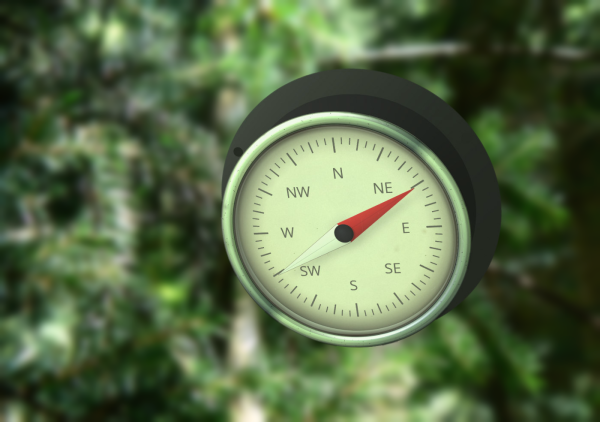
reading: 60
